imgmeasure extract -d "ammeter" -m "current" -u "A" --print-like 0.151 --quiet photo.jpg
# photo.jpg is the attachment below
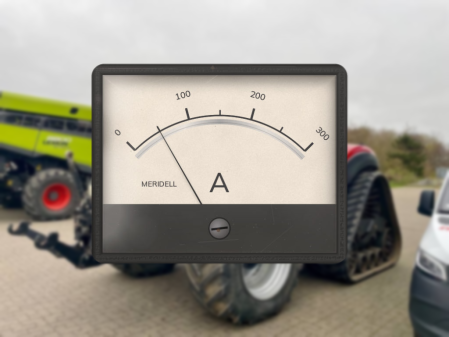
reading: 50
